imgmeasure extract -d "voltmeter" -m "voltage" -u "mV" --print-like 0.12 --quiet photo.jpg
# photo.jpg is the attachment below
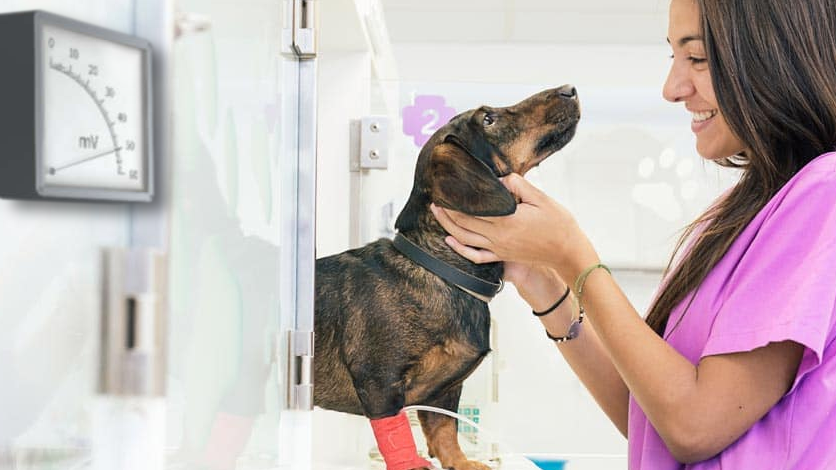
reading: 50
